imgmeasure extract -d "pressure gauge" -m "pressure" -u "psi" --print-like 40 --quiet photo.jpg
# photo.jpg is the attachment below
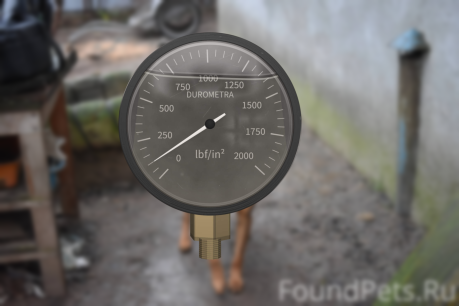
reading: 100
